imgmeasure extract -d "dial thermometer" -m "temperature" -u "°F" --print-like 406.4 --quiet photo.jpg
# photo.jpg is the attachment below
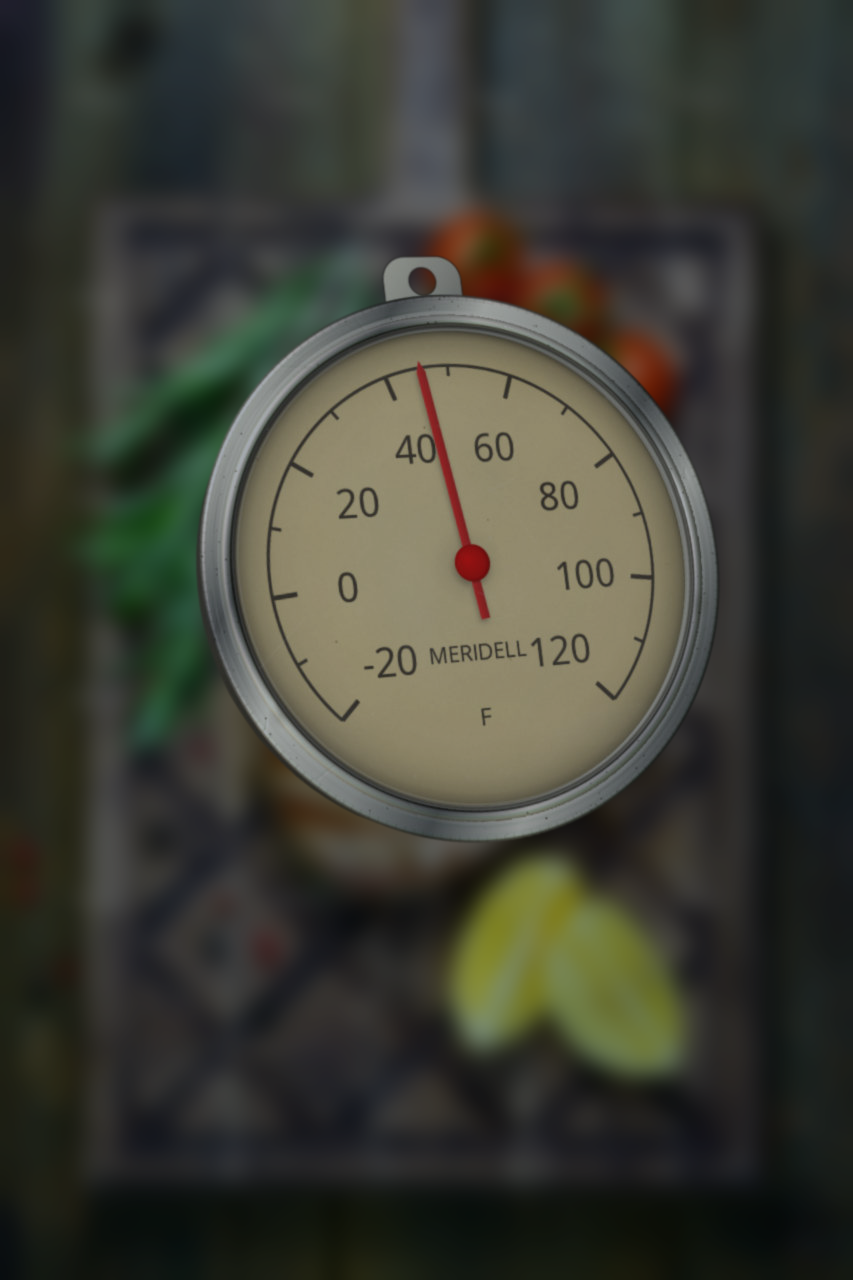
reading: 45
